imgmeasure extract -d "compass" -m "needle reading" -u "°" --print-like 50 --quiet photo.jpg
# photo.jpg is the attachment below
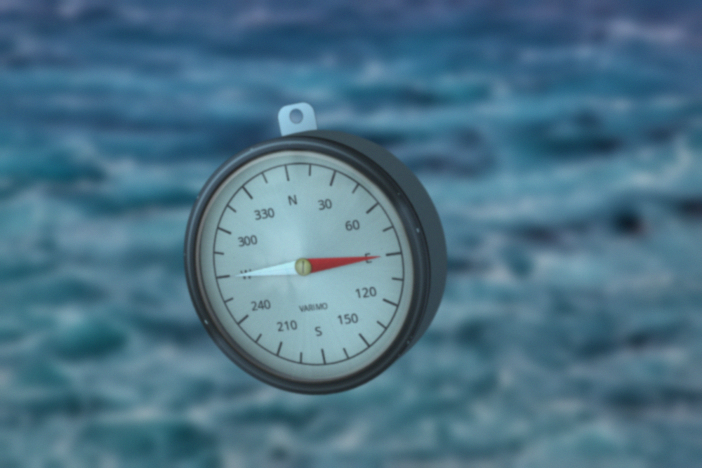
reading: 90
